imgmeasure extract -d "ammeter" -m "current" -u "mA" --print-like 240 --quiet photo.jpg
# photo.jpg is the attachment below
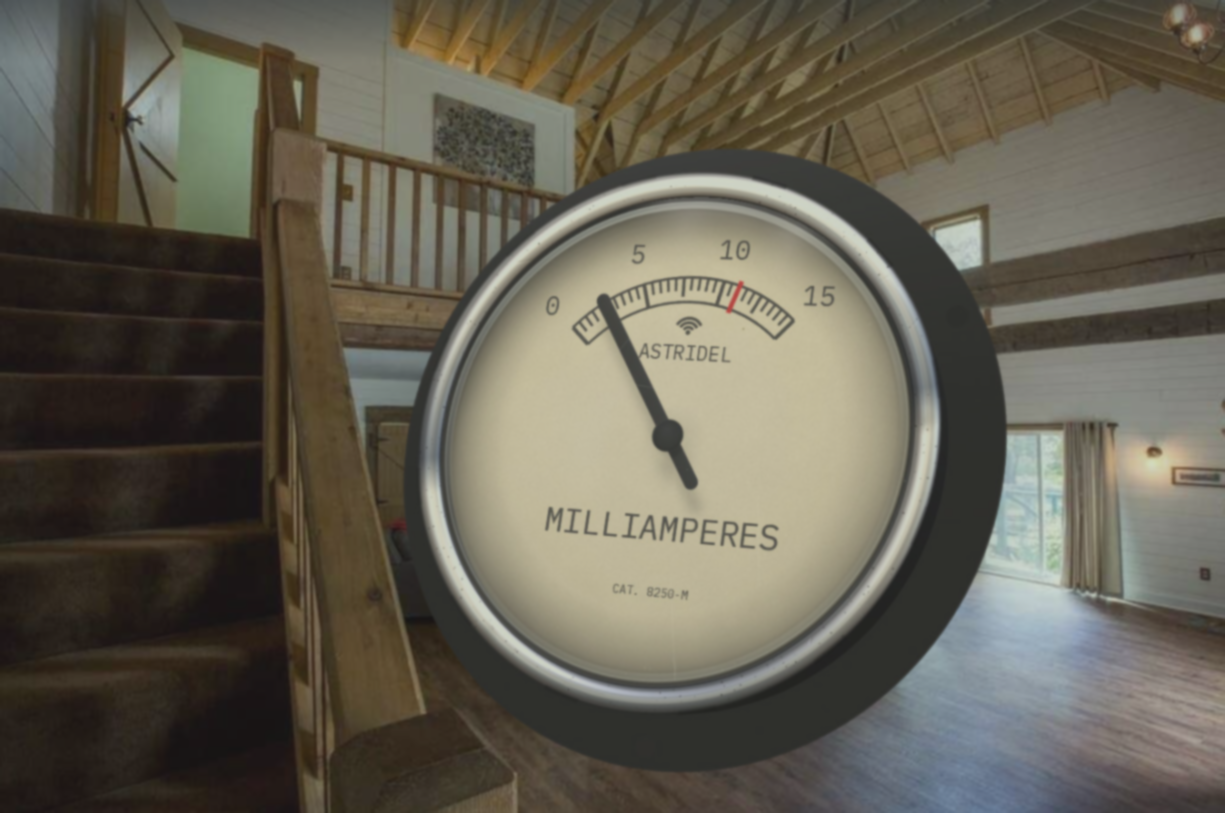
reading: 2.5
